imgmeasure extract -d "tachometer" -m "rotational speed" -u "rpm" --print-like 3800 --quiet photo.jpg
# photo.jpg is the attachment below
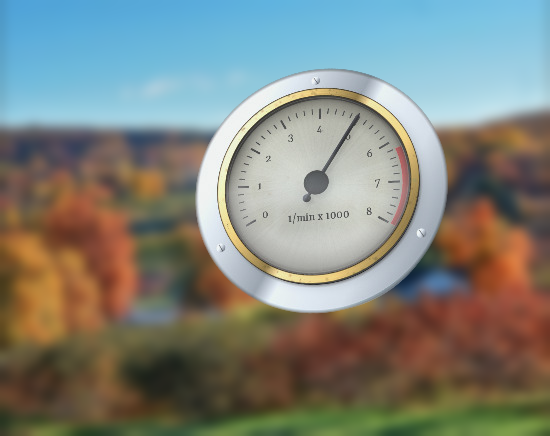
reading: 5000
